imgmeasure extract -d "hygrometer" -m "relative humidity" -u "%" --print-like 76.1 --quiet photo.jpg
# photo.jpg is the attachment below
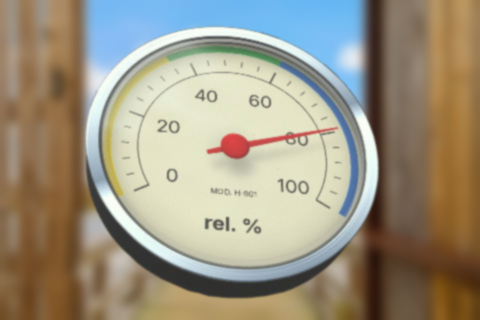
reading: 80
